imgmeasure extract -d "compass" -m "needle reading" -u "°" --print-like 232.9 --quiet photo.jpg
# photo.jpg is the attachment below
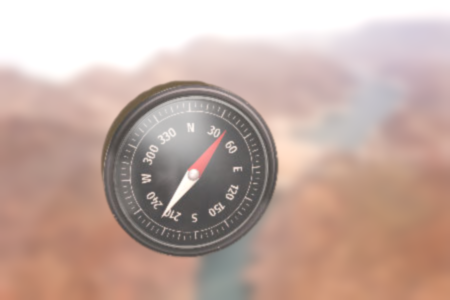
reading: 40
